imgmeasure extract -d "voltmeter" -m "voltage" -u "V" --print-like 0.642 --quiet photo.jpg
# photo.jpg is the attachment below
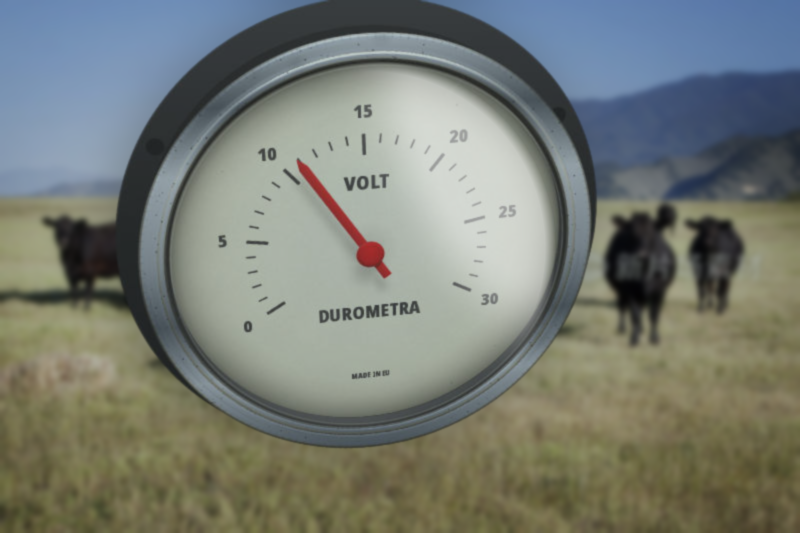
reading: 11
